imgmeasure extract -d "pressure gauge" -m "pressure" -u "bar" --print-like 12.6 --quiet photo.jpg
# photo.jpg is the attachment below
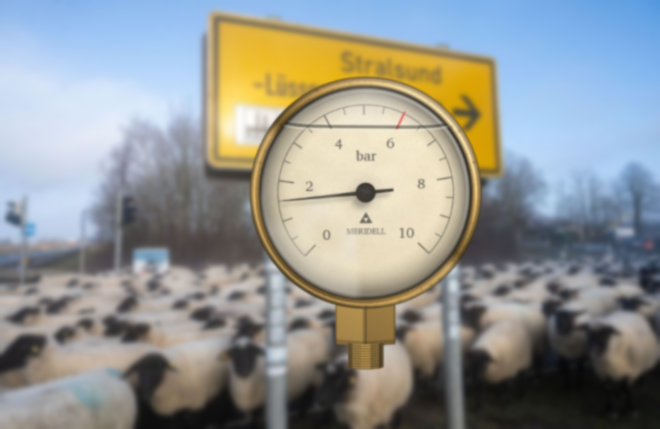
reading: 1.5
